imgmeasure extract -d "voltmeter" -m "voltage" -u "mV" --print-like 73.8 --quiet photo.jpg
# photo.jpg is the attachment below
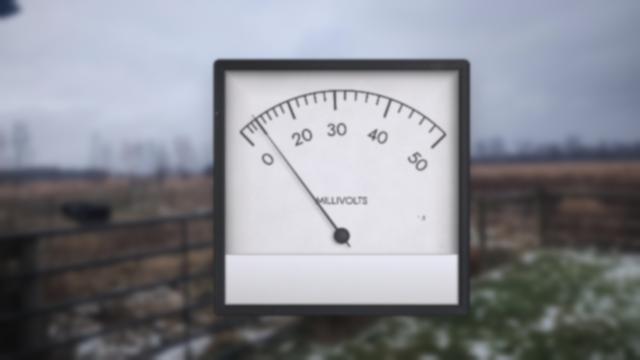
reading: 10
